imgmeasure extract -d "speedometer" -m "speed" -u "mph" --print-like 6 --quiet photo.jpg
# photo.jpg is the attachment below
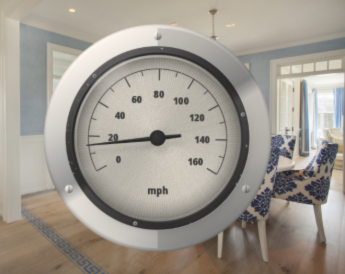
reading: 15
